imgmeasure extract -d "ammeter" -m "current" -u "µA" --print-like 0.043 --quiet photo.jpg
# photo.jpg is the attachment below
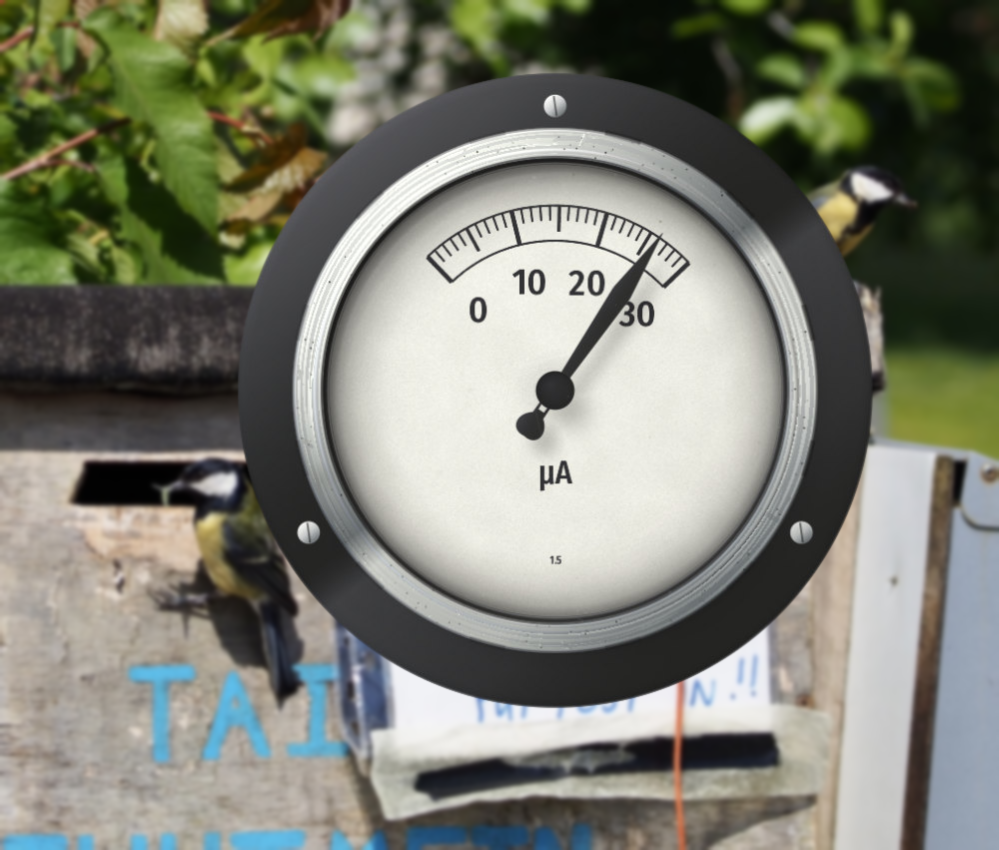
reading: 26
